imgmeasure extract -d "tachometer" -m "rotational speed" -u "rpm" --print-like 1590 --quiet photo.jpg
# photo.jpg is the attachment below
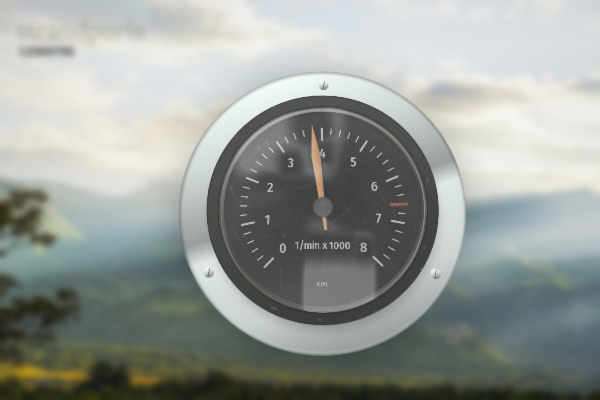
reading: 3800
